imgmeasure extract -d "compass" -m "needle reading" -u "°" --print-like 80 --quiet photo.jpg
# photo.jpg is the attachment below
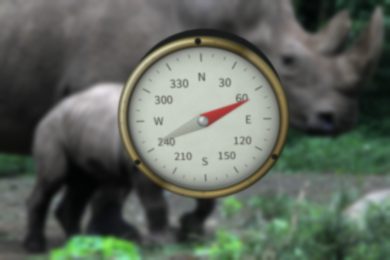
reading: 65
